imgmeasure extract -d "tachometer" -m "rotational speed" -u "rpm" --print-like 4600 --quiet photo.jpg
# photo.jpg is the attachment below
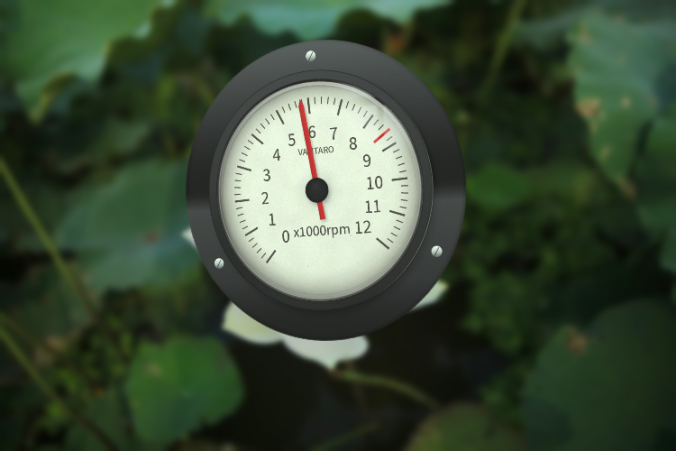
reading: 5800
